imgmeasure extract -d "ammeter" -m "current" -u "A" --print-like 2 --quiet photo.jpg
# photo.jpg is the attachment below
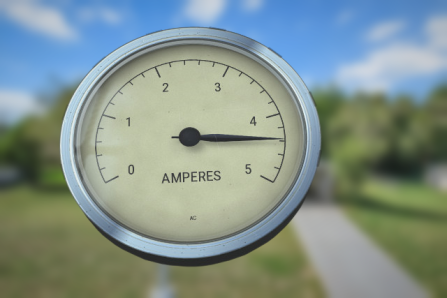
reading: 4.4
